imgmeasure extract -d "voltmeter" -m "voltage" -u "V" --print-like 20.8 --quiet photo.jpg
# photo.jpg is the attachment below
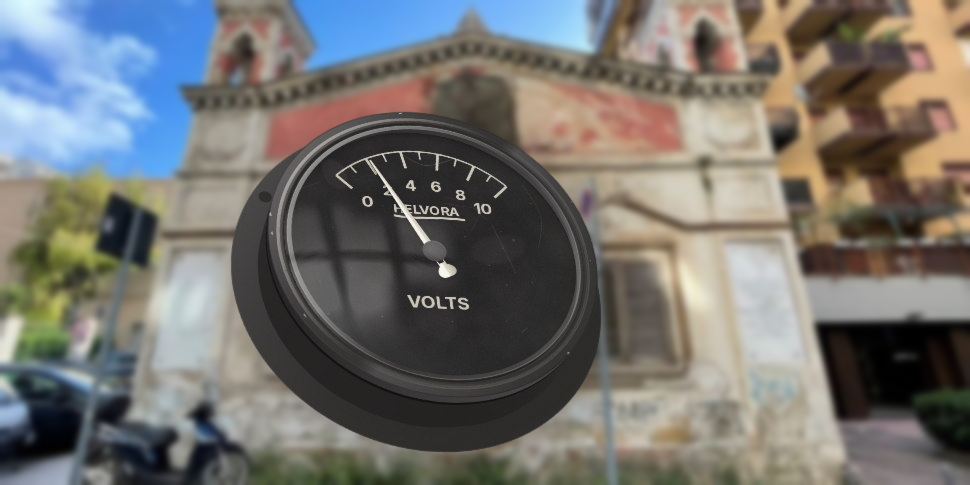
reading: 2
